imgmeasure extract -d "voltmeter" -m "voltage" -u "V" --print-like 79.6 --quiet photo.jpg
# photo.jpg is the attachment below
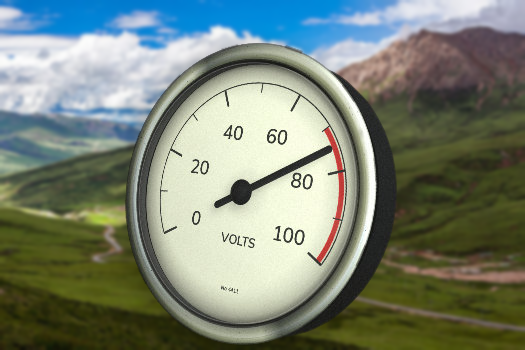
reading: 75
